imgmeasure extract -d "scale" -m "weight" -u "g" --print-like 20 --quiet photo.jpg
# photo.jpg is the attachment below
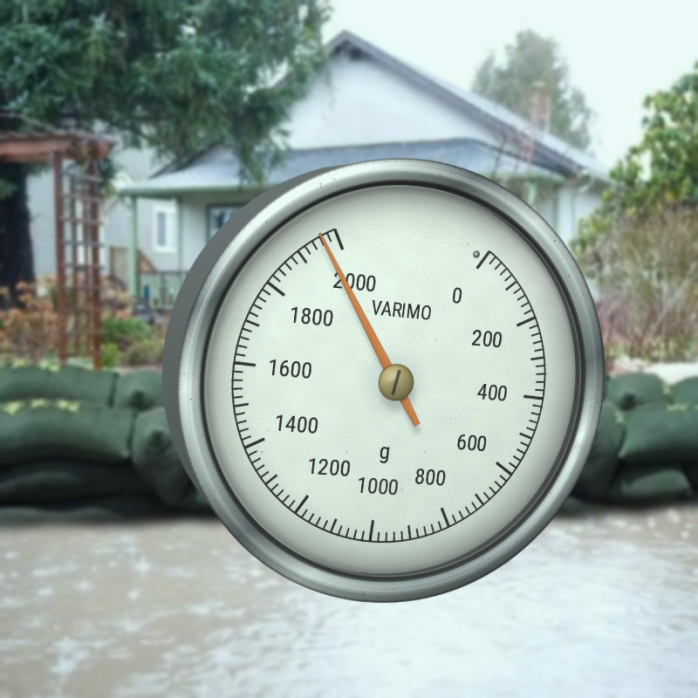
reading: 1960
